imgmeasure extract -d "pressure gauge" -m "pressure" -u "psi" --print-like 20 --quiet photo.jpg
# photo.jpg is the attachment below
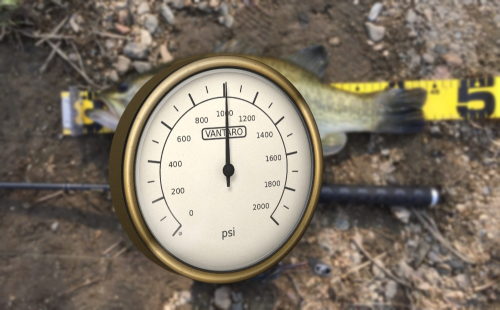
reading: 1000
